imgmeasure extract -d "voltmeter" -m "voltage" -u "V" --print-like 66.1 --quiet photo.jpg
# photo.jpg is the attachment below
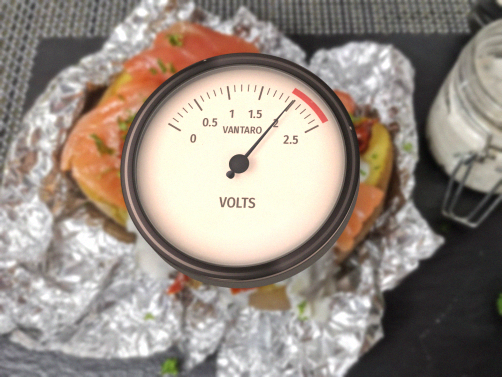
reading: 2
